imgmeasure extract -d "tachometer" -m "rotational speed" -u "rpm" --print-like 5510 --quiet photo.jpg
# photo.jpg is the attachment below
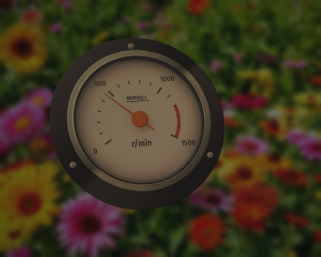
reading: 450
